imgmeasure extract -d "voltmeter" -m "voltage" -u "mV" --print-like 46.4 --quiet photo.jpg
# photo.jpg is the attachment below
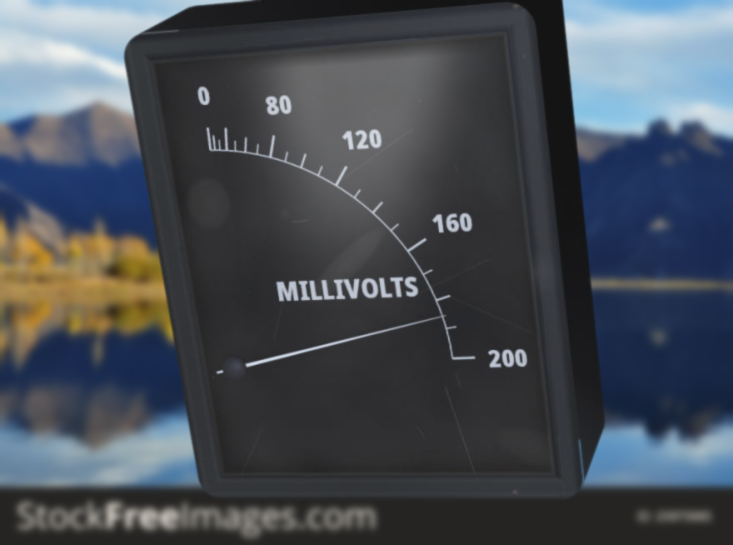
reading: 185
